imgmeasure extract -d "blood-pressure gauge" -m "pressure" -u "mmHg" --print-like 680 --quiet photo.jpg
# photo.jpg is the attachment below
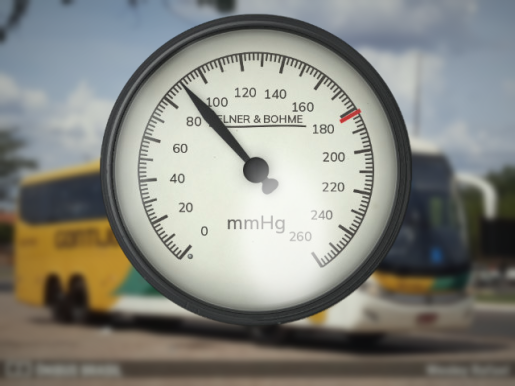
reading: 90
